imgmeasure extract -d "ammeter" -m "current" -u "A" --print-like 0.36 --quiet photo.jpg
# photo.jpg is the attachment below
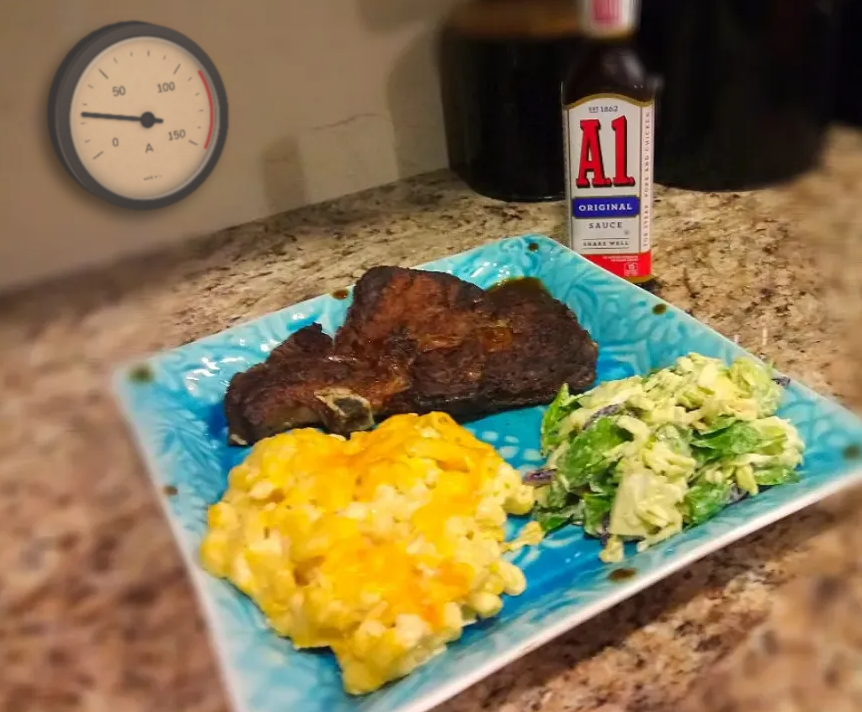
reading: 25
